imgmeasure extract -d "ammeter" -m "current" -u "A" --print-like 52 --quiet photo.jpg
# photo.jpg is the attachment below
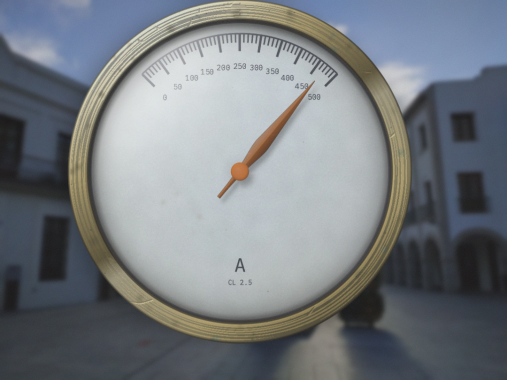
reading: 470
